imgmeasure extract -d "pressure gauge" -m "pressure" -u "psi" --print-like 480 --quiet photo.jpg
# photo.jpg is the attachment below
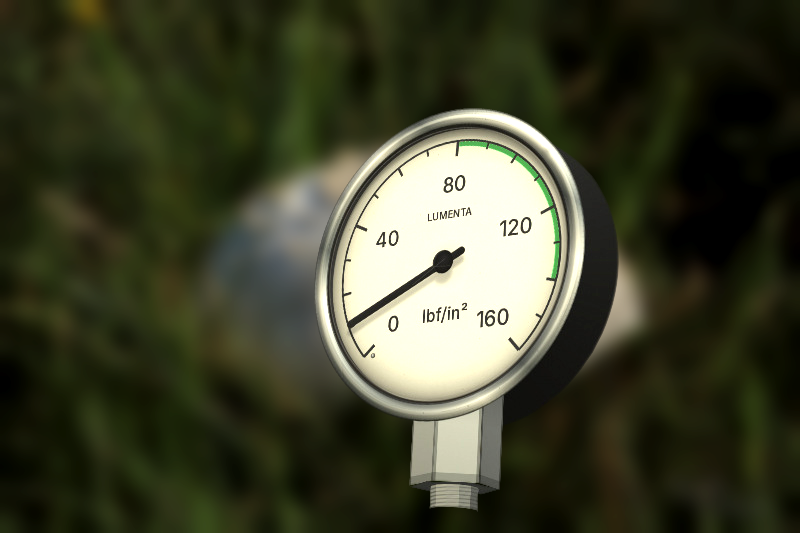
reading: 10
